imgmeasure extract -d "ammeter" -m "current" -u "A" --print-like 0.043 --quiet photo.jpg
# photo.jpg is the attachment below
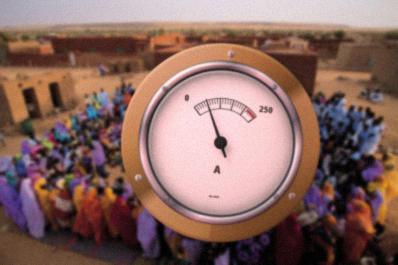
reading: 50
